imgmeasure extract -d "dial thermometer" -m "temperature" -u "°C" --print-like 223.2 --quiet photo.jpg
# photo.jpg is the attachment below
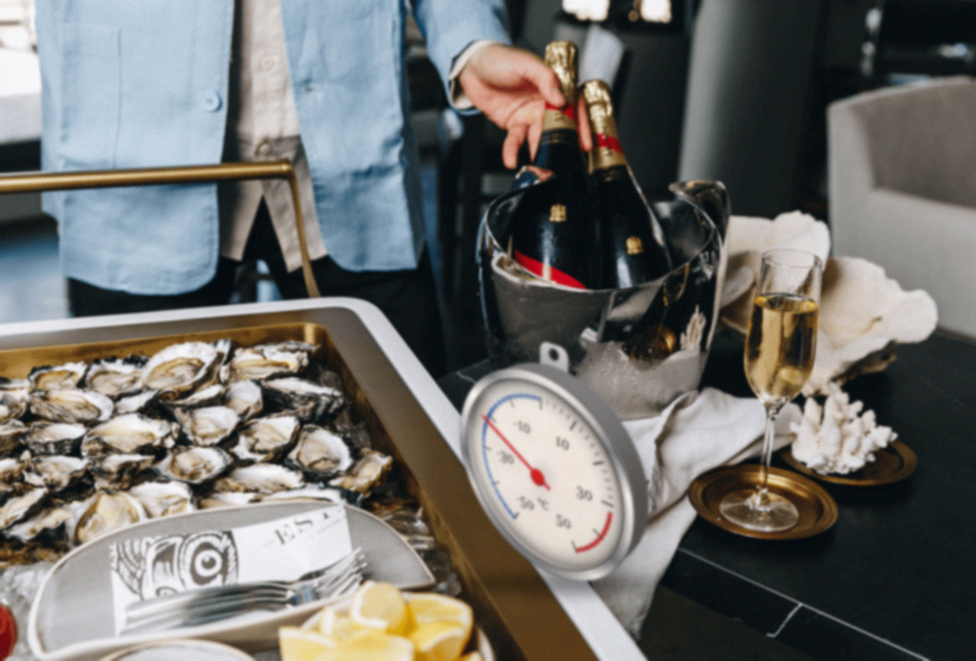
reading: -20
